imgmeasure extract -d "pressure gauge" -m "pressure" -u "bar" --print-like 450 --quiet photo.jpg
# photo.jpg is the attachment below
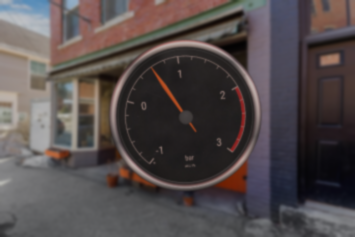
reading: 0.6
